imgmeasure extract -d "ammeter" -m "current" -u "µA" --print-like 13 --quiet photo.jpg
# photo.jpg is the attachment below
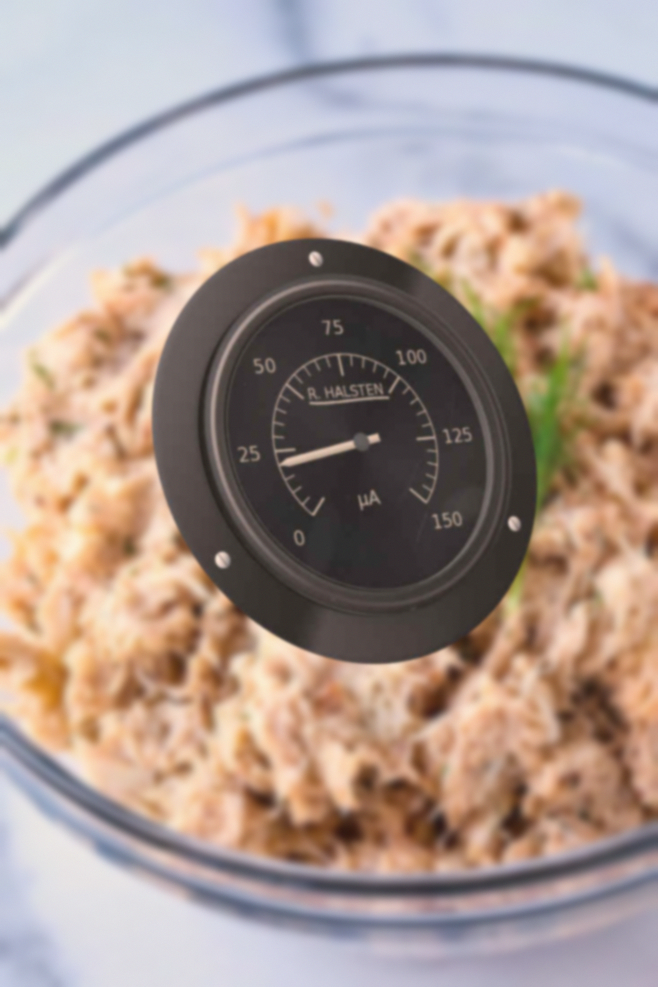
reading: 20
